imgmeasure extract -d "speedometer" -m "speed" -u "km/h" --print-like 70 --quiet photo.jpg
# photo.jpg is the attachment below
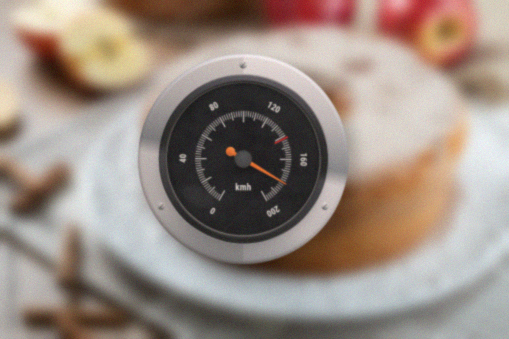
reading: 180
